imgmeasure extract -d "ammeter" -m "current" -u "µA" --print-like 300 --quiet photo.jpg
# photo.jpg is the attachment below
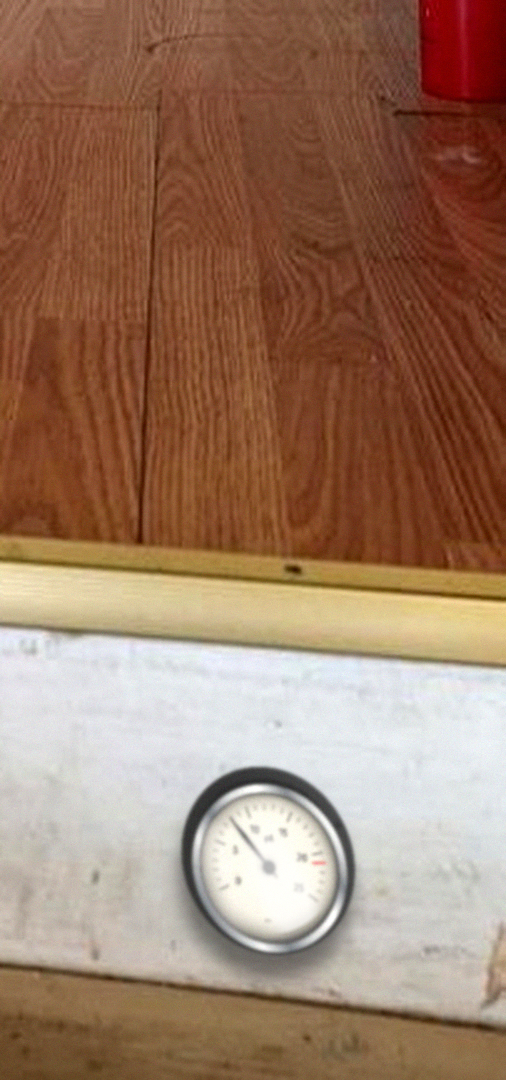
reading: 8
